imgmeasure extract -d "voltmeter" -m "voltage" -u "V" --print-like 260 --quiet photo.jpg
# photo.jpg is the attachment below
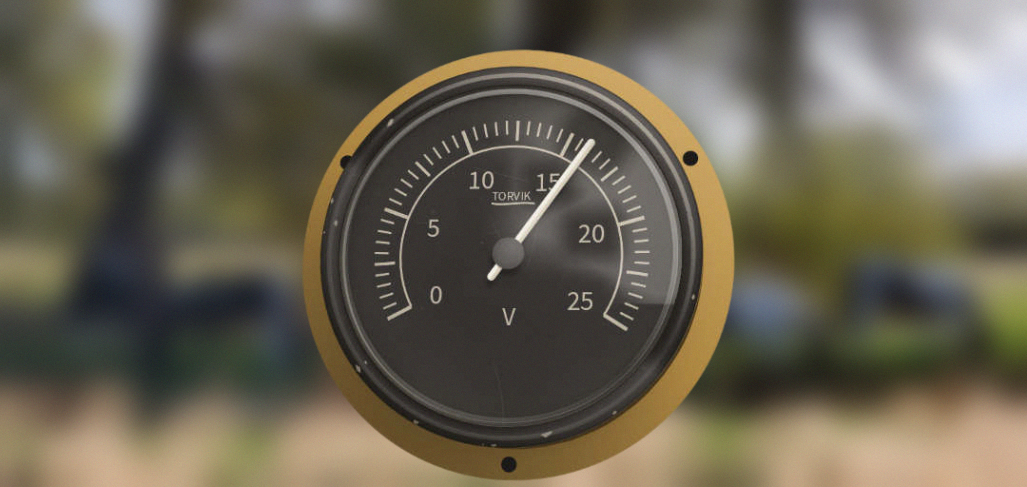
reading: 16
